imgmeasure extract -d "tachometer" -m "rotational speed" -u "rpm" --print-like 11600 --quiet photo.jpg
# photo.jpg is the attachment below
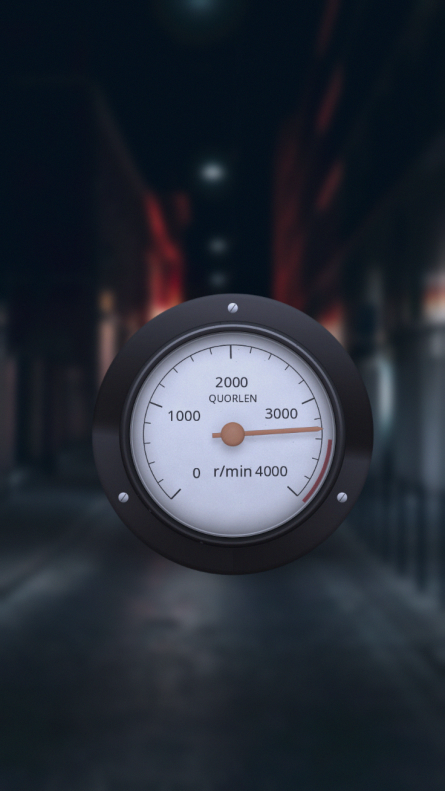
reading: 3300
